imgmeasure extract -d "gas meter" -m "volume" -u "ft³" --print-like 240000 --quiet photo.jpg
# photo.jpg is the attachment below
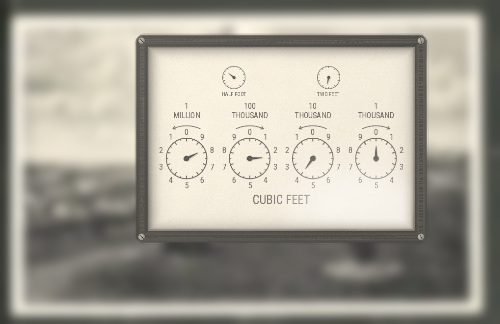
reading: 824000
